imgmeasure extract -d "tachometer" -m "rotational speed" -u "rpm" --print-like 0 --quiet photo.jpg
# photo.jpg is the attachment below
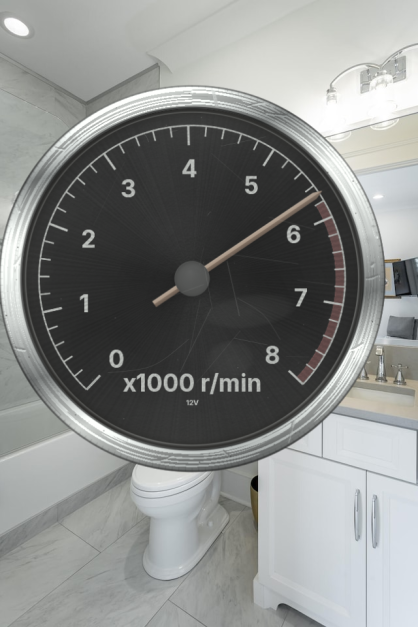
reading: 5700
